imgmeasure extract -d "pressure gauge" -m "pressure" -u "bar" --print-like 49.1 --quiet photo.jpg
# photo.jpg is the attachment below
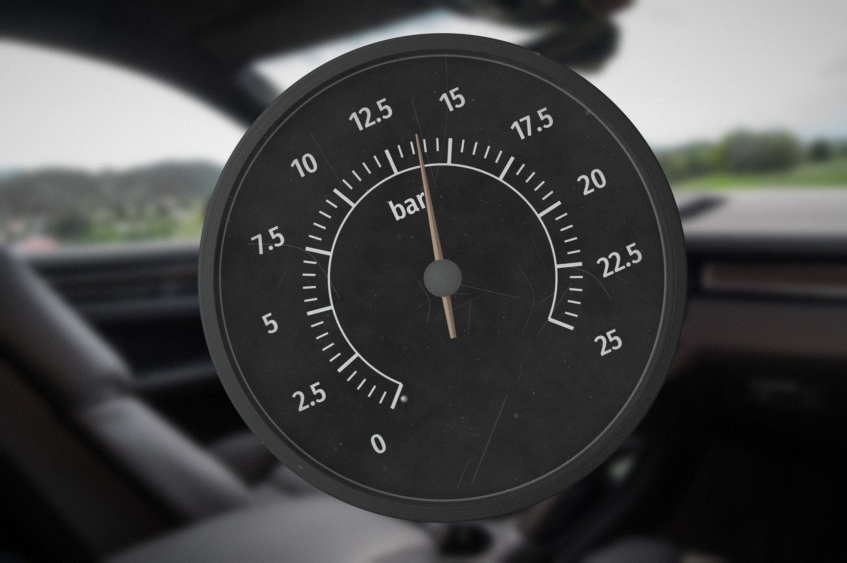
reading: 13.75
